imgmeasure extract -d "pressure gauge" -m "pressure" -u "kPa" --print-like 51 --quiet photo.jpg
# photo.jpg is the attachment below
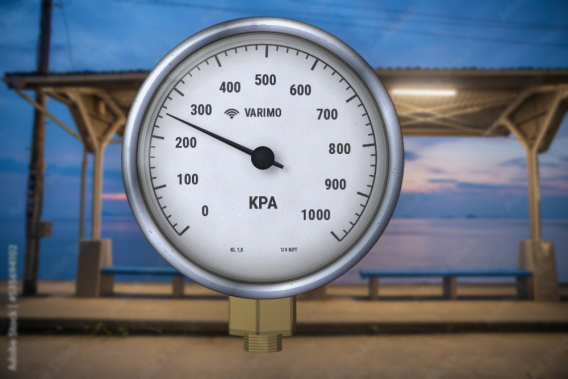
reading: 250
